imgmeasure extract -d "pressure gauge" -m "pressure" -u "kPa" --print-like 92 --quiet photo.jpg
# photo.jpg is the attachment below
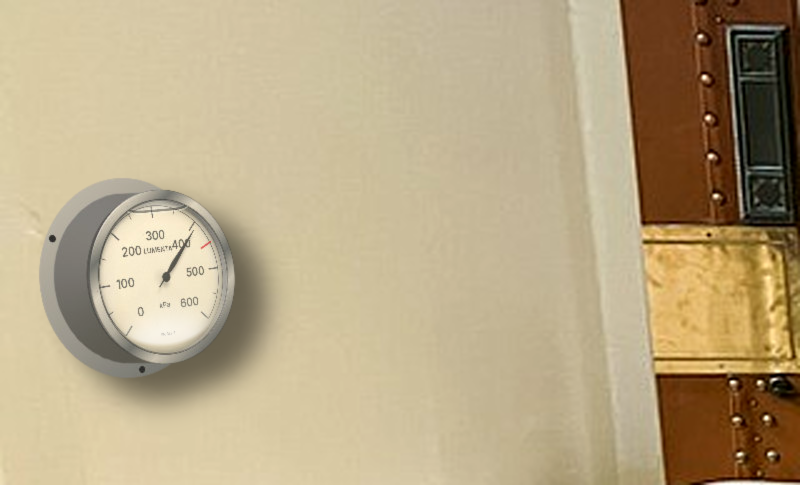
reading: 400
